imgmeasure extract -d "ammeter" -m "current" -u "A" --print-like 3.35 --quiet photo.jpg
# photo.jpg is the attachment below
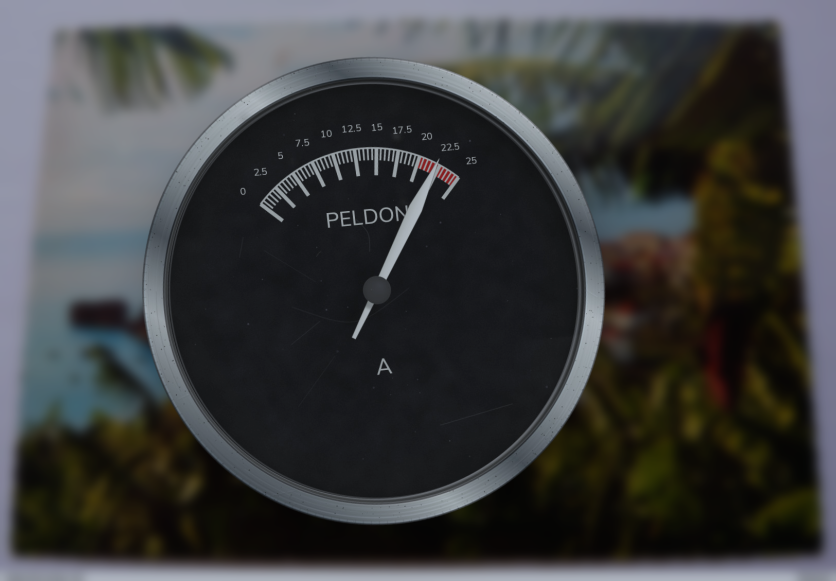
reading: 22
